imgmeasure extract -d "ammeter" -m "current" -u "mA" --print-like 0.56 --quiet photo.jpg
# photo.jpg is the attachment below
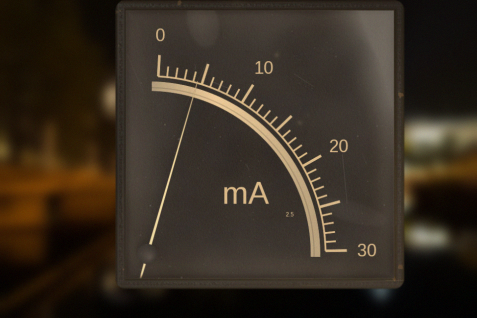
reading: 4.5
